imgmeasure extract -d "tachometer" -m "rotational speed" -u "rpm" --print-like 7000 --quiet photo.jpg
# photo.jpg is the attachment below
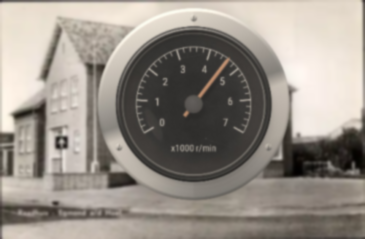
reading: 4600
